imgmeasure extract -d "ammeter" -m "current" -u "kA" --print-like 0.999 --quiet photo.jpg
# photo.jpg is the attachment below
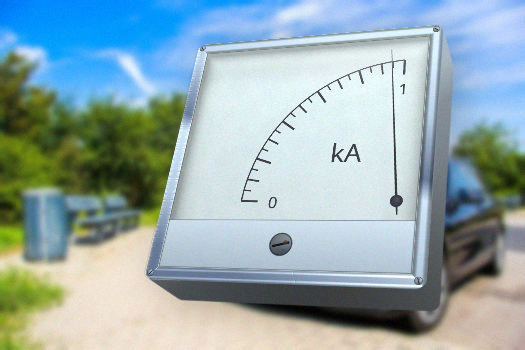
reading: 0.95
